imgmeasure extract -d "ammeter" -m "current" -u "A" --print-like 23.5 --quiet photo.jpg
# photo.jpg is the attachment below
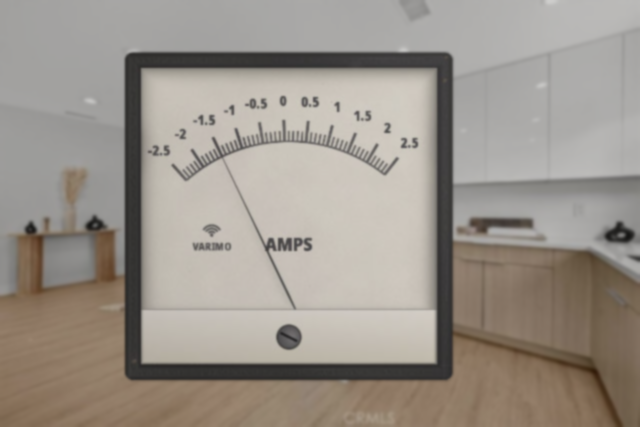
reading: -1.5
